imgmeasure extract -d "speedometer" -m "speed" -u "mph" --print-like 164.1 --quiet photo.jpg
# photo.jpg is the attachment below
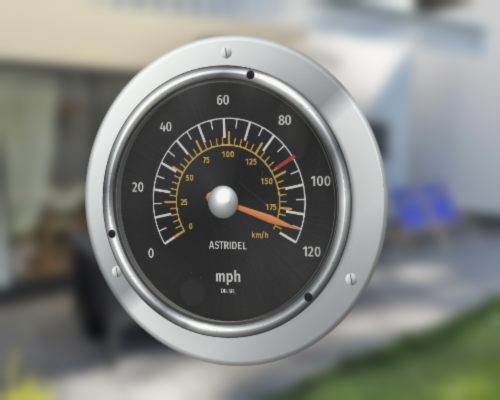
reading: 115
